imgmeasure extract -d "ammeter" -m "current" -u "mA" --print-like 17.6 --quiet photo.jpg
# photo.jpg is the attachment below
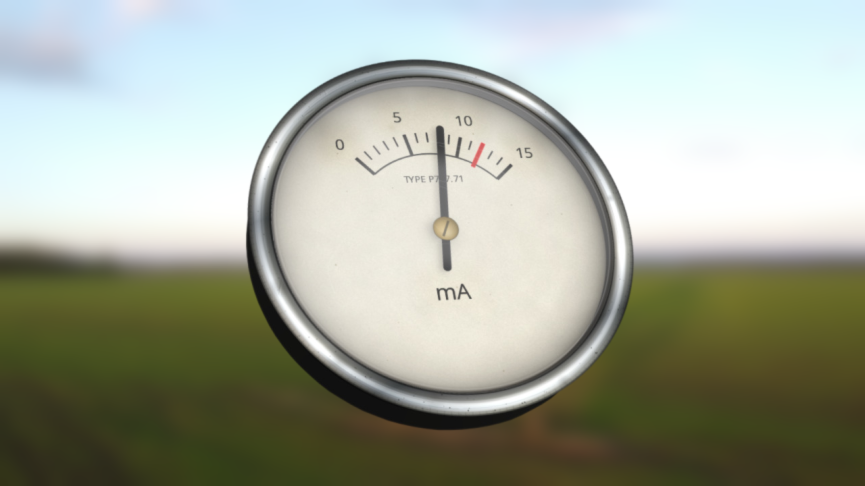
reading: 8
